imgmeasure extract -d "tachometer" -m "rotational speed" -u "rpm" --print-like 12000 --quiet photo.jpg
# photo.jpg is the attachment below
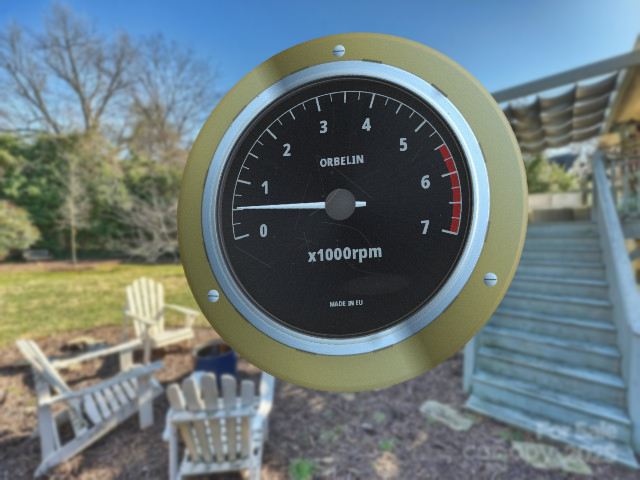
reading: 500
